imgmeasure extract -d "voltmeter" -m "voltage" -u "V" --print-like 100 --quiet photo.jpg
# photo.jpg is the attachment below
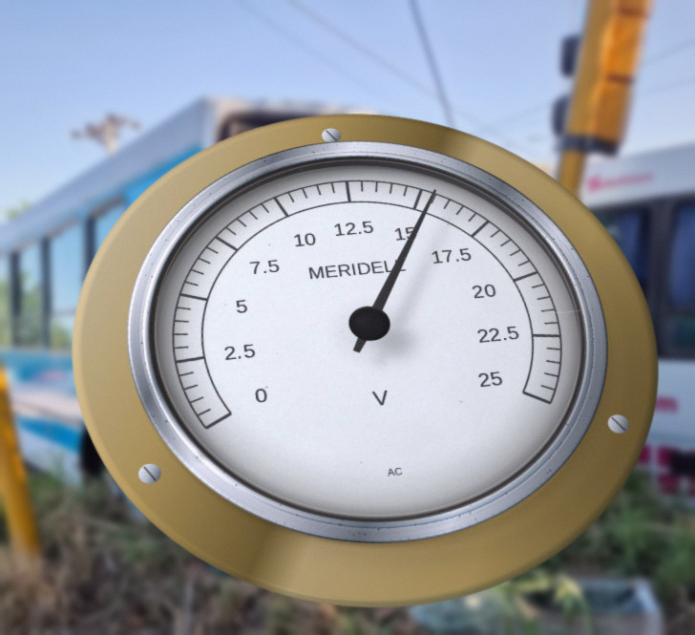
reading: 15.5
